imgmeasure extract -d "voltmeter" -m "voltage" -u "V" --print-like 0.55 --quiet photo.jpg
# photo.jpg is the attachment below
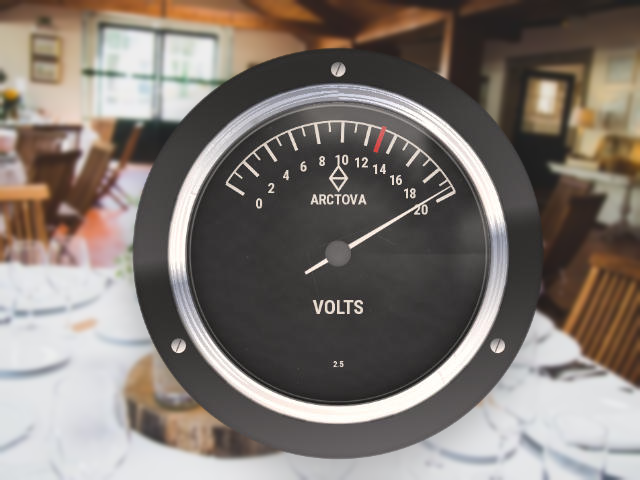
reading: 19.5
